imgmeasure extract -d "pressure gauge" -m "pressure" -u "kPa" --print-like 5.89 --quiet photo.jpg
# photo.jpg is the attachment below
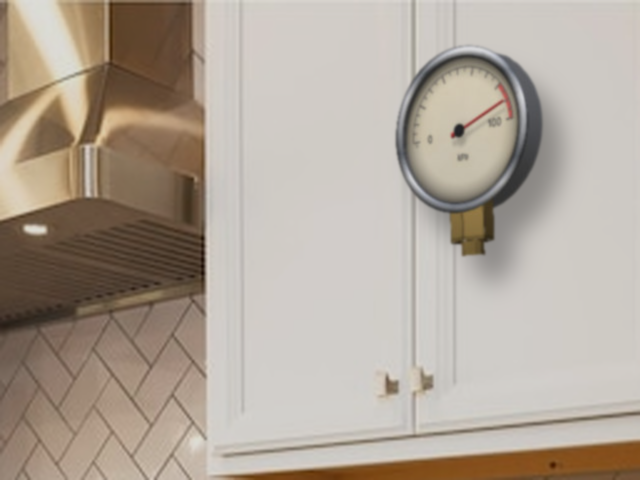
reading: 90
